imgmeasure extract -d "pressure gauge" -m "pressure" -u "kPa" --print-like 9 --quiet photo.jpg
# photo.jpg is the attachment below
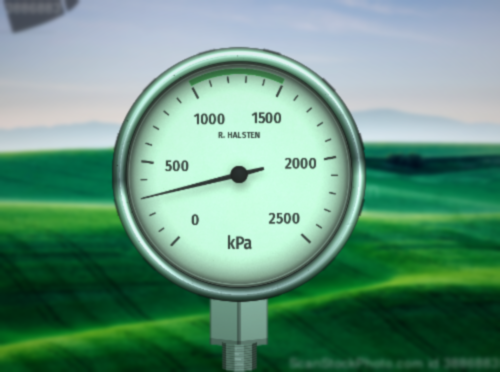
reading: 300
